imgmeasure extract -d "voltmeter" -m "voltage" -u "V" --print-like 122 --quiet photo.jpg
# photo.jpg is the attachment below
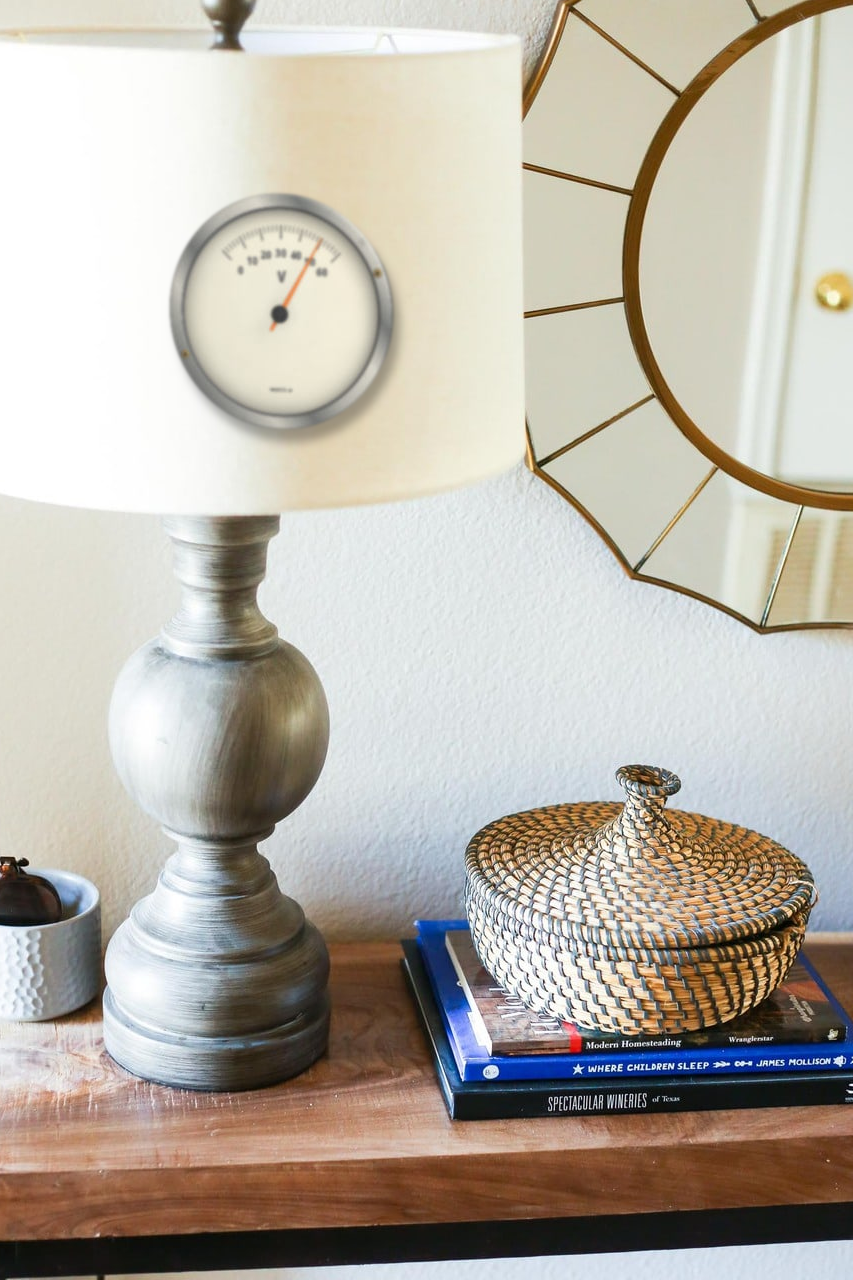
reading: 50
